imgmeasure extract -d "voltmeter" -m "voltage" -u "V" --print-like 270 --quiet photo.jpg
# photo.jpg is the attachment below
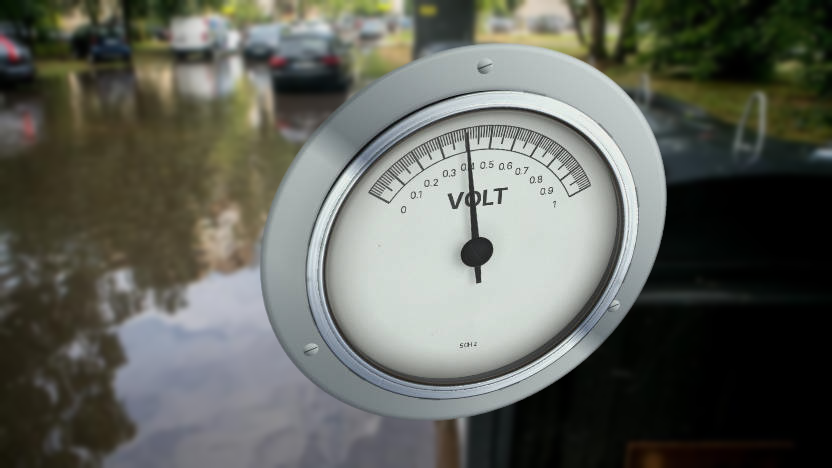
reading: 0.4
